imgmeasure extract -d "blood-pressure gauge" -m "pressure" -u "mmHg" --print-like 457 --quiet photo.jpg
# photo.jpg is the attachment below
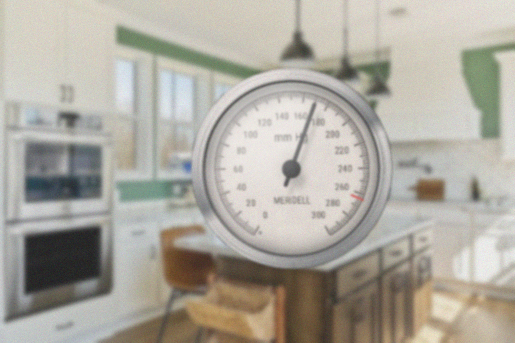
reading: 170
